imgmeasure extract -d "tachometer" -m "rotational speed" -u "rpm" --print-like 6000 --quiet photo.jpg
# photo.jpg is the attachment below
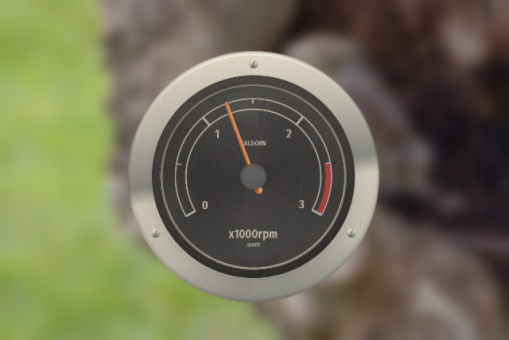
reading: 1250
